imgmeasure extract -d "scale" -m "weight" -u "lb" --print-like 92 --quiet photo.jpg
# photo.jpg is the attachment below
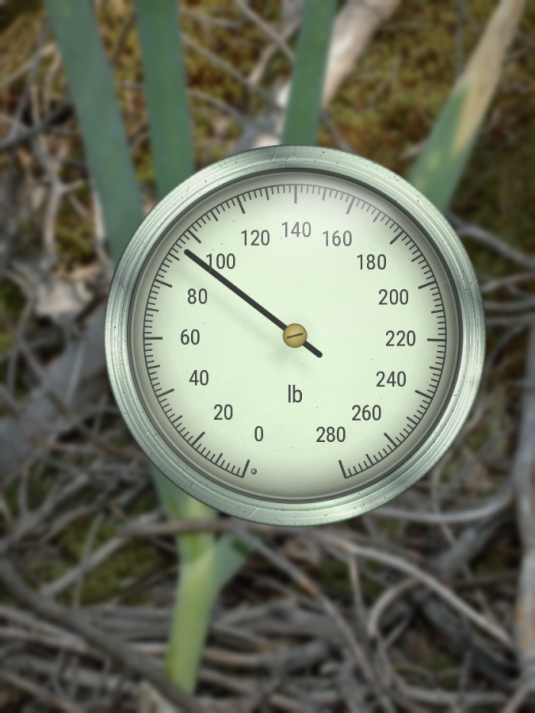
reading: 94
